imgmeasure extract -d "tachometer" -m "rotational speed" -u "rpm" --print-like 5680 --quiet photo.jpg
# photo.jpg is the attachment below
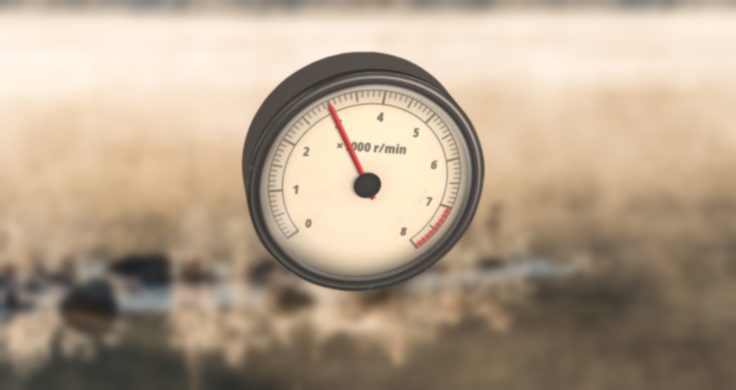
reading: 3000
